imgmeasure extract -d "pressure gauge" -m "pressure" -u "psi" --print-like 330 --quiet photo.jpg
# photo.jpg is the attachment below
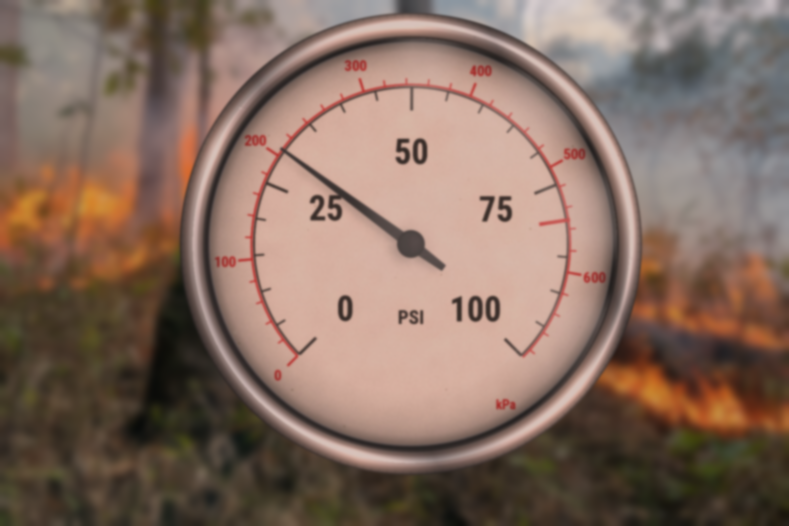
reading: 30
